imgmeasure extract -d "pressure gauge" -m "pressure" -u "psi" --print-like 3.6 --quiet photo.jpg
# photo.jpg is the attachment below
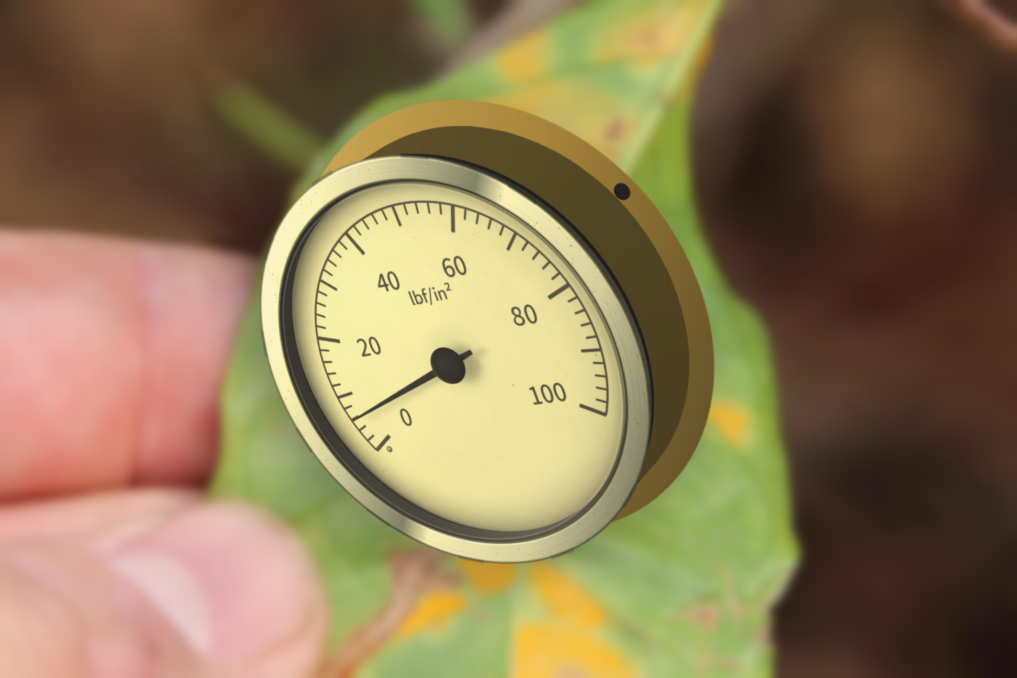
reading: 6
